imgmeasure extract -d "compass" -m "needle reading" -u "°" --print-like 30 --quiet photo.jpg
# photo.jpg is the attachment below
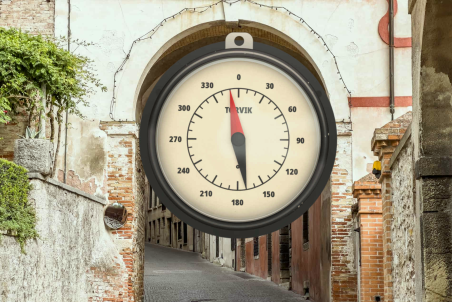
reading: 350
